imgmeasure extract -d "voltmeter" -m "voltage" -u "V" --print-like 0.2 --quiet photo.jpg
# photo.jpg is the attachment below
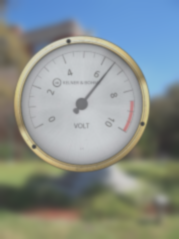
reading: 6.5
